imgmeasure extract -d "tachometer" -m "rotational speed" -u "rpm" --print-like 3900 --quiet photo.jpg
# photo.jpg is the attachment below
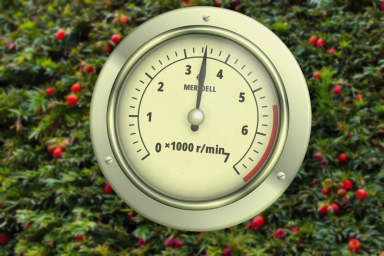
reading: 3500
